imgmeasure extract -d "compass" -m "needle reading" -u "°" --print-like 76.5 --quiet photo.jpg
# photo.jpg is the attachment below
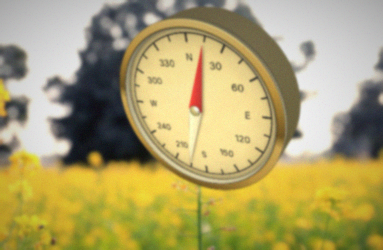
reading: 15
